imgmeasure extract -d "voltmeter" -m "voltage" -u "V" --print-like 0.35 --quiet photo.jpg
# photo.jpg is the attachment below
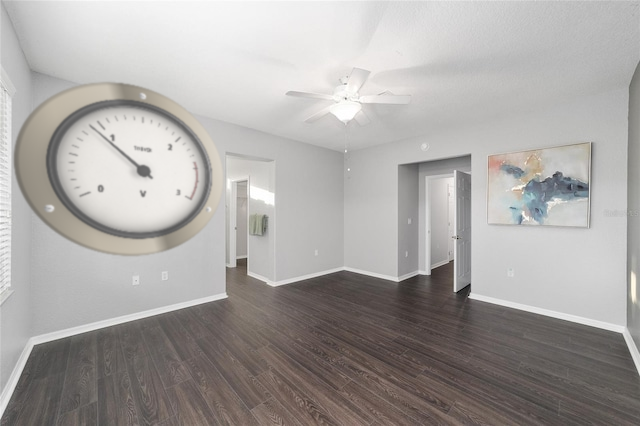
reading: 0.9
